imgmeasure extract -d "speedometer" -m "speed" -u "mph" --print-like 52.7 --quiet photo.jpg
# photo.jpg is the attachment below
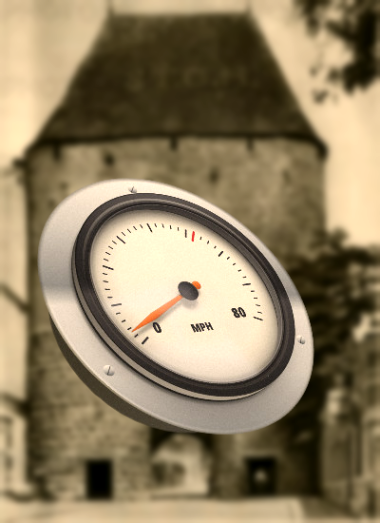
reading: 3
